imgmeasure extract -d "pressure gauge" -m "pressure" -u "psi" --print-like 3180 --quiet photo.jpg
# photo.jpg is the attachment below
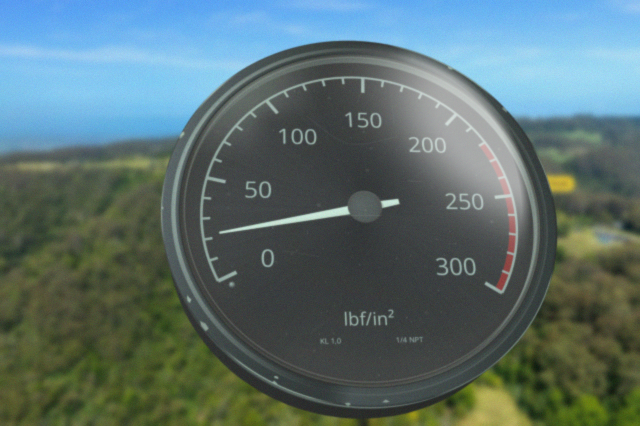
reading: 20
